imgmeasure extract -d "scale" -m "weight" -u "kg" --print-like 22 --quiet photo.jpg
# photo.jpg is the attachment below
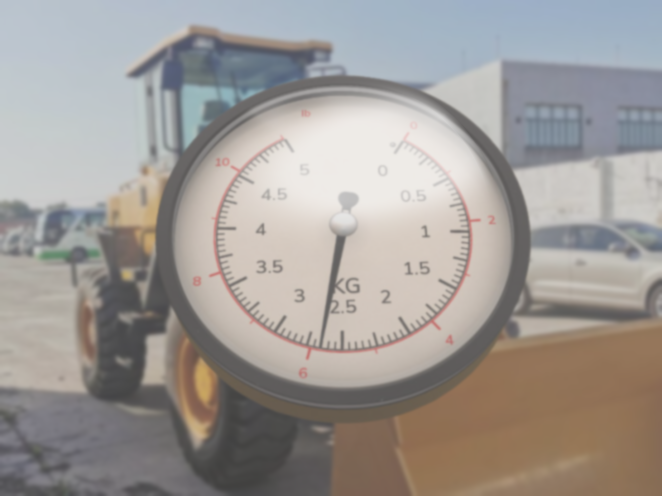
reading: 2.65
